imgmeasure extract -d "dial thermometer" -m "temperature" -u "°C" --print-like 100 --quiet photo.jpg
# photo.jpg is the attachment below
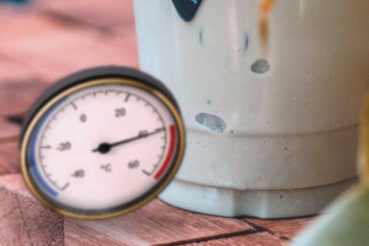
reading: 40
